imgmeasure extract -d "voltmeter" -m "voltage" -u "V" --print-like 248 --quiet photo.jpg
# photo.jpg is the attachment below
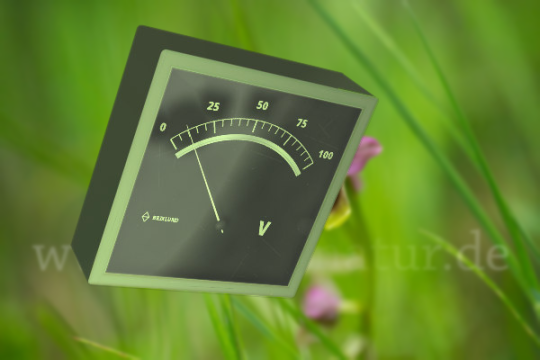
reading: 10
